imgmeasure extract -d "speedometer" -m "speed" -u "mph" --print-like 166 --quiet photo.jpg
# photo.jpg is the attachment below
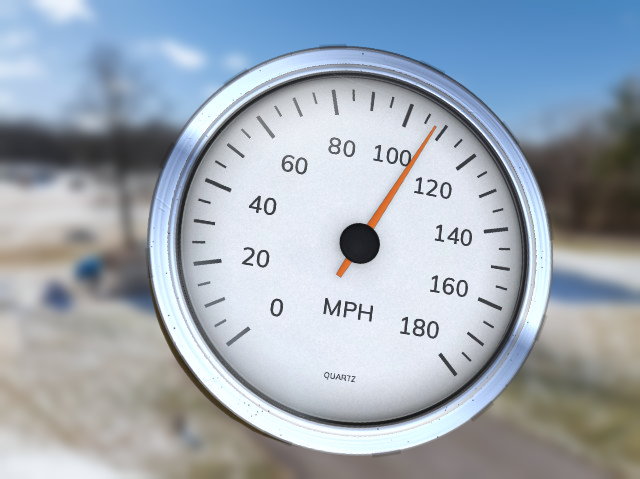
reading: 107.5
